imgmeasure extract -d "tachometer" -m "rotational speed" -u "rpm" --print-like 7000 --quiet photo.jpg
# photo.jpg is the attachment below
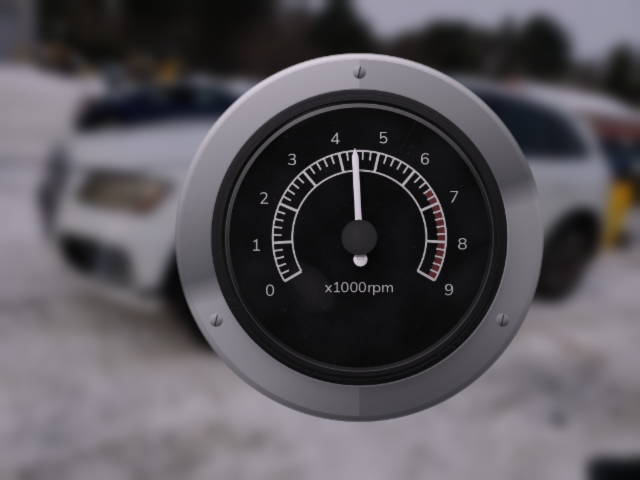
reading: 4400
